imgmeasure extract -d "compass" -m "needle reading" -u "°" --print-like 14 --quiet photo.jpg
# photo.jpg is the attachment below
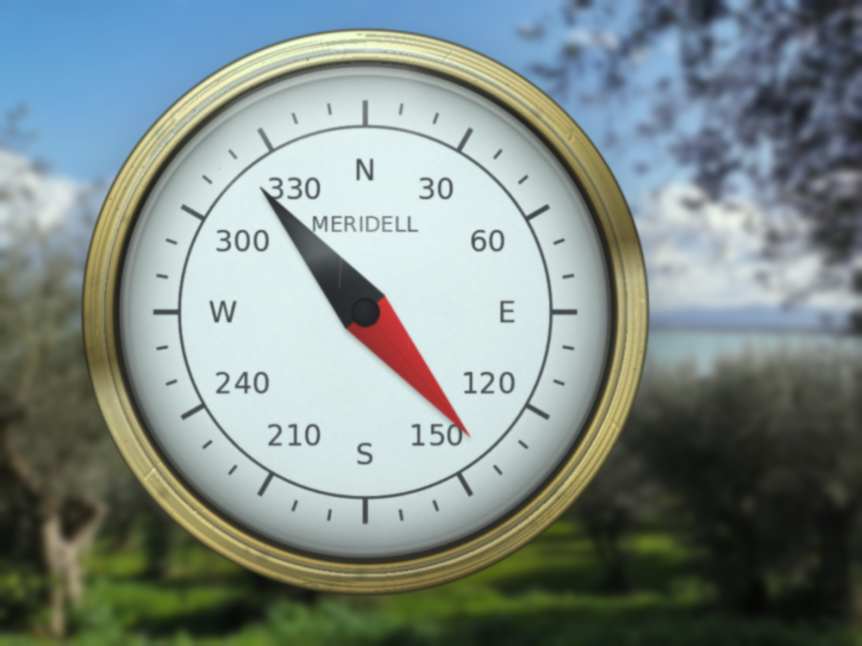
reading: 140
